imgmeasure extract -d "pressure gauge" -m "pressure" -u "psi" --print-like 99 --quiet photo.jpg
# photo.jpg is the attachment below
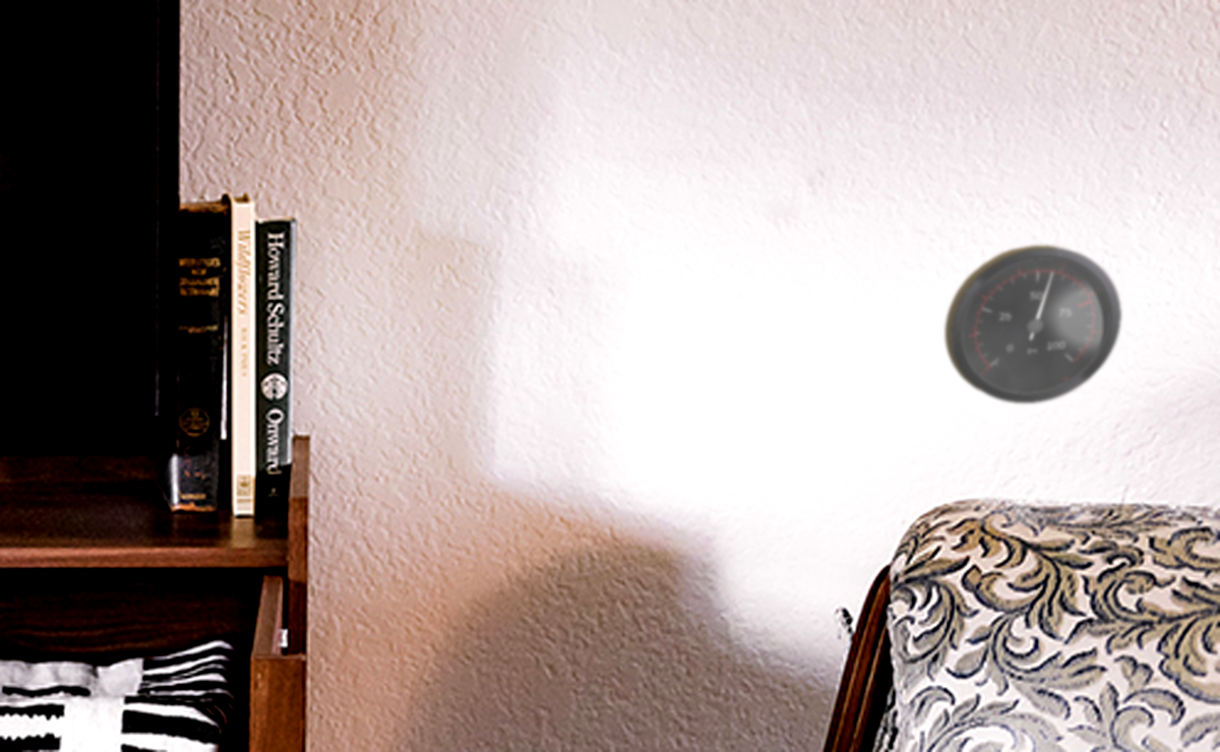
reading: 55
